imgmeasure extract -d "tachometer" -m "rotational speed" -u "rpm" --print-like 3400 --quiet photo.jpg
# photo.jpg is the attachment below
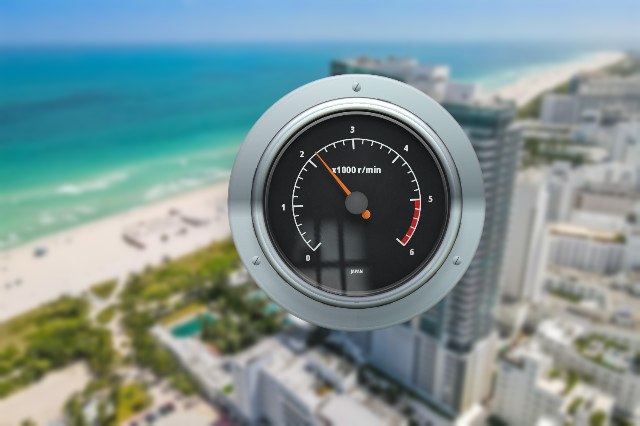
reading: 2200
